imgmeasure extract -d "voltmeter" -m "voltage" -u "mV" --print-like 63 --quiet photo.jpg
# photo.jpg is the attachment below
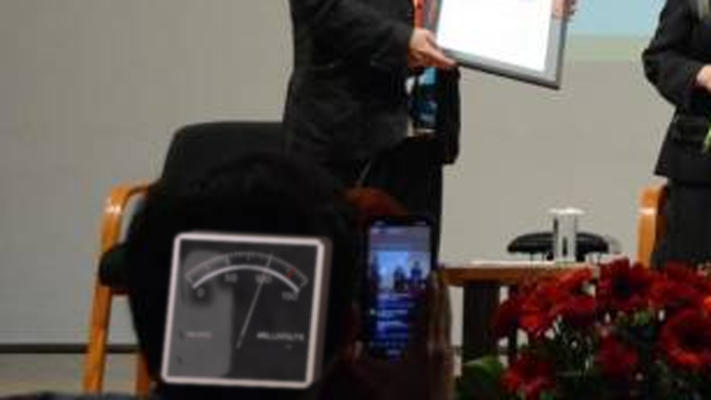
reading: 100
